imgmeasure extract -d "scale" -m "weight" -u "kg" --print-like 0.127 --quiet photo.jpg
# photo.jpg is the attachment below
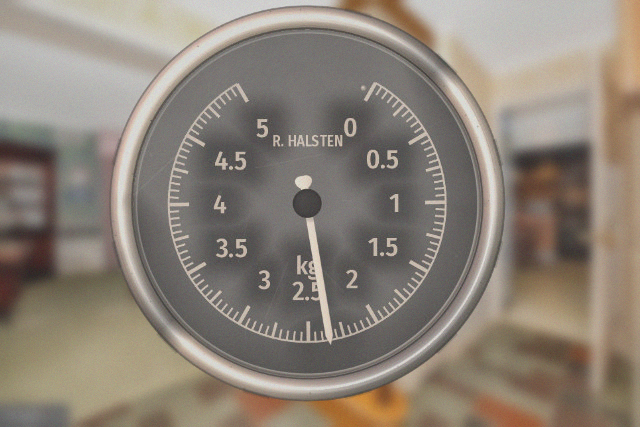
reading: 2.35
